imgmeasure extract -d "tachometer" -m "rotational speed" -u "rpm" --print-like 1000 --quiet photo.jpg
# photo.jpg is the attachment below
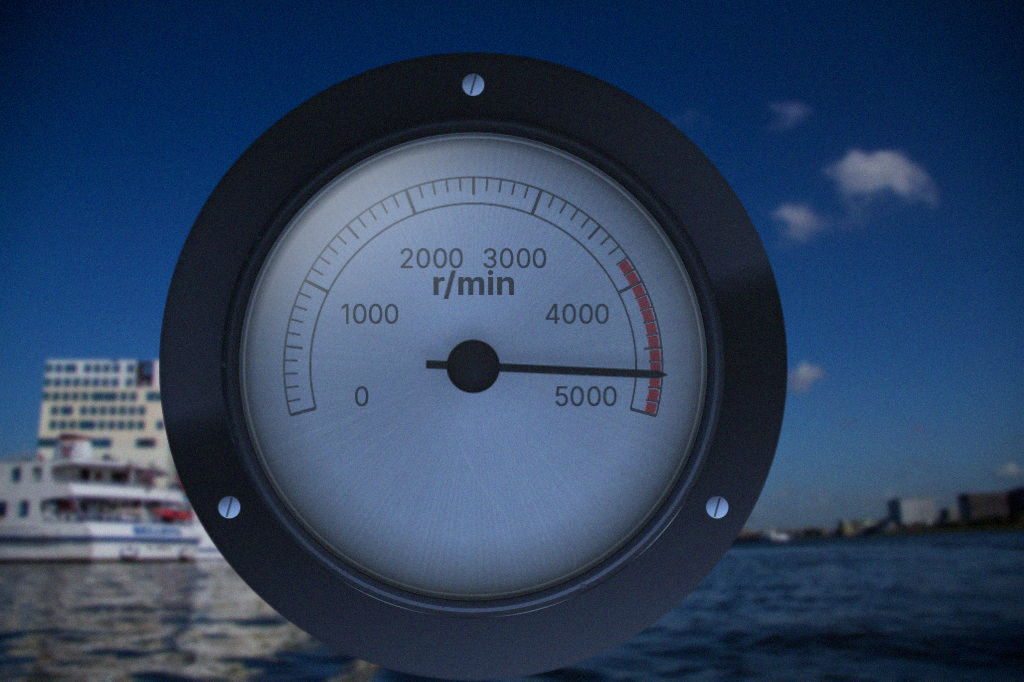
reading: 4700
